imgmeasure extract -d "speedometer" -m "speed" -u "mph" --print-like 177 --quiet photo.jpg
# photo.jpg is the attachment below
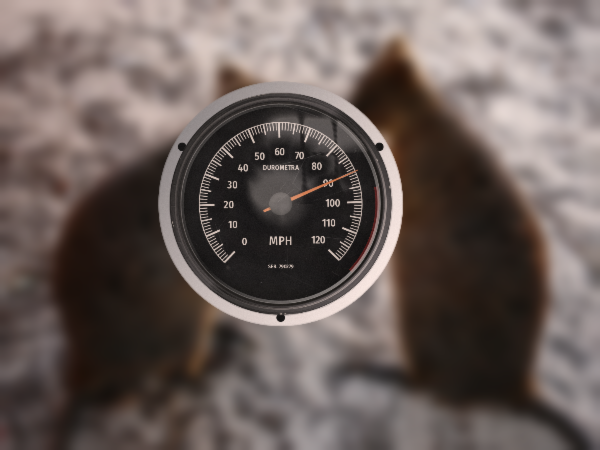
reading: 90
